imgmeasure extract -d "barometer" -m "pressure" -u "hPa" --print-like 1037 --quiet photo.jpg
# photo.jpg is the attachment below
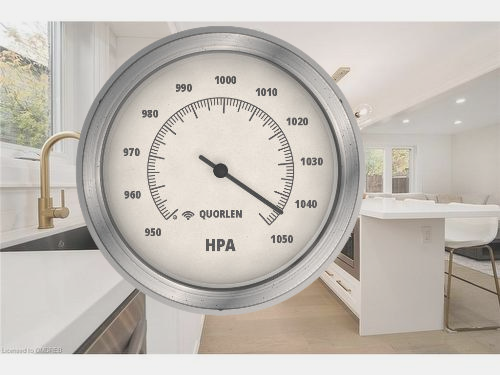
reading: 1045
